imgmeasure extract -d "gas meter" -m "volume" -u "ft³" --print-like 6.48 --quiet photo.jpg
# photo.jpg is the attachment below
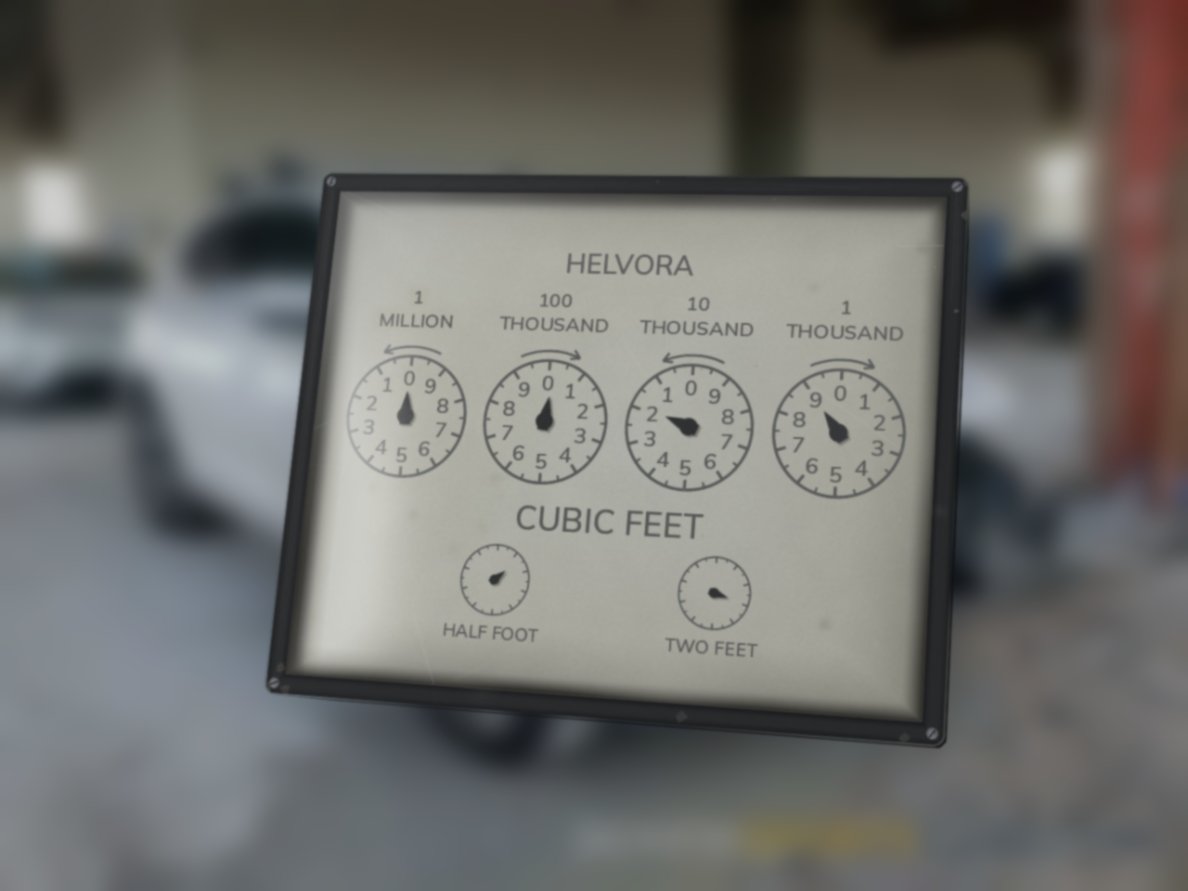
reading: 1900
